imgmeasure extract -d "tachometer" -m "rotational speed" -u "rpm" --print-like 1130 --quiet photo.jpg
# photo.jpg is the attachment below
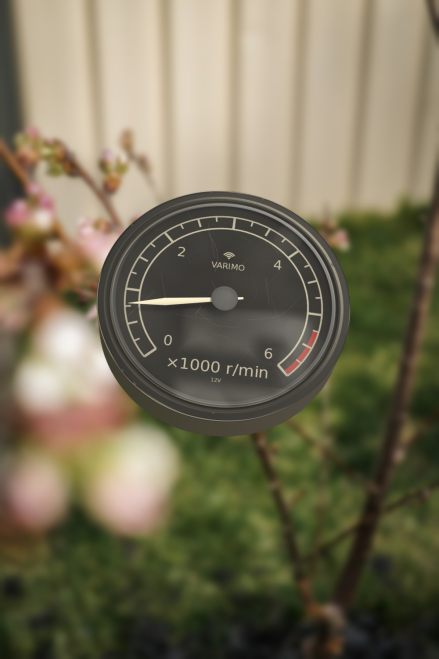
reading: 750
